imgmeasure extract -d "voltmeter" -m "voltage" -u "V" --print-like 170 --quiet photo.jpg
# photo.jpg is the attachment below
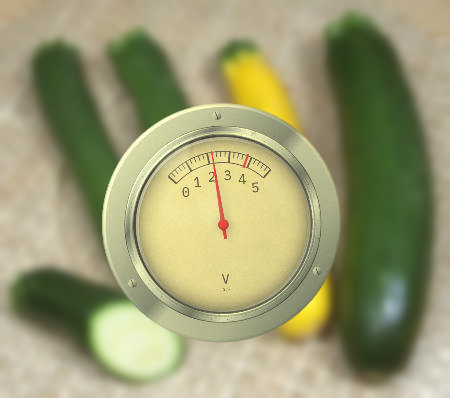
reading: 2.2
